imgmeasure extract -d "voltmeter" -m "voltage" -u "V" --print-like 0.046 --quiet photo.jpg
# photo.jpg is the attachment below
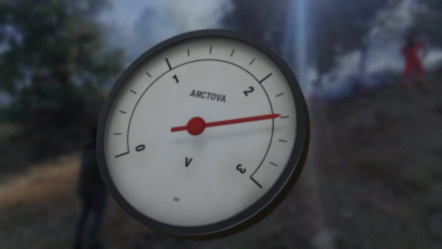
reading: 2.4
